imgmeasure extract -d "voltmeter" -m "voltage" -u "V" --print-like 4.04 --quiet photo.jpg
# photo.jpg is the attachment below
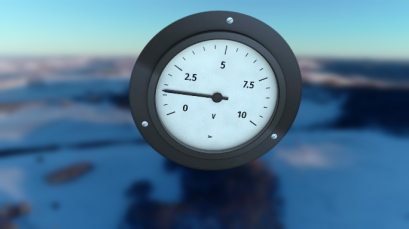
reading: 1.25
